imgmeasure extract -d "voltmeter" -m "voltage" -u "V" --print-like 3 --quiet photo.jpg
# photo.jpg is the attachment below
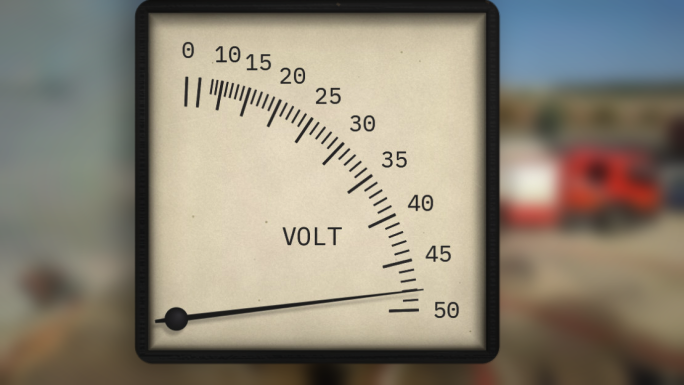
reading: 48
